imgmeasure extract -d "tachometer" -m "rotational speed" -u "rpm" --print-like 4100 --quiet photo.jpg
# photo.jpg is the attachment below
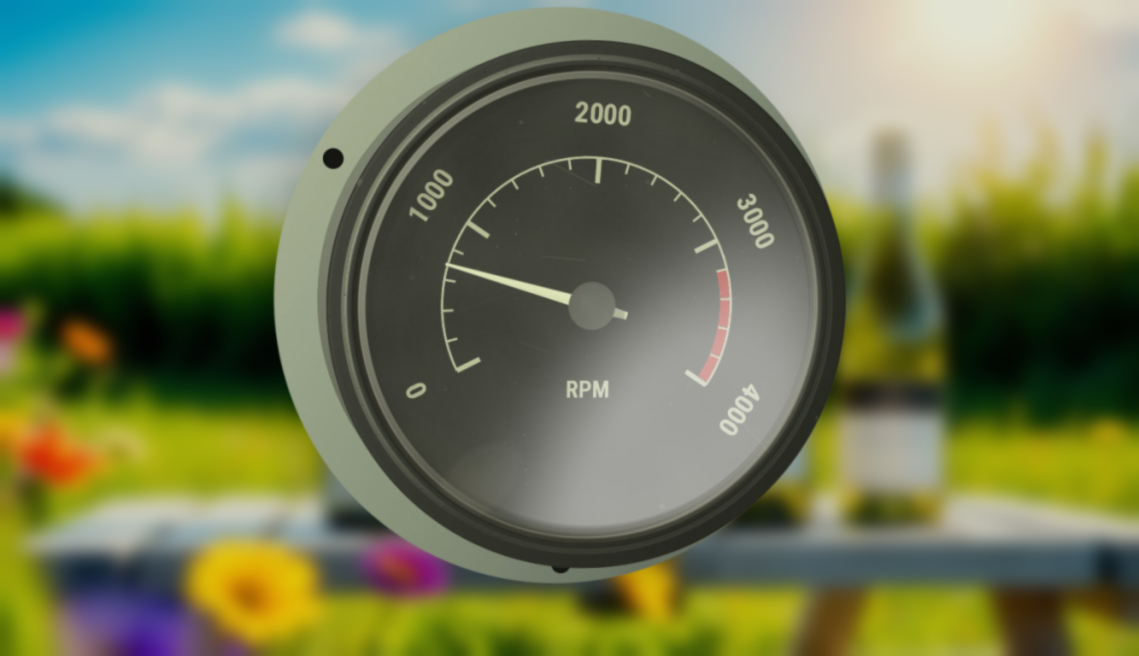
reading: 700
